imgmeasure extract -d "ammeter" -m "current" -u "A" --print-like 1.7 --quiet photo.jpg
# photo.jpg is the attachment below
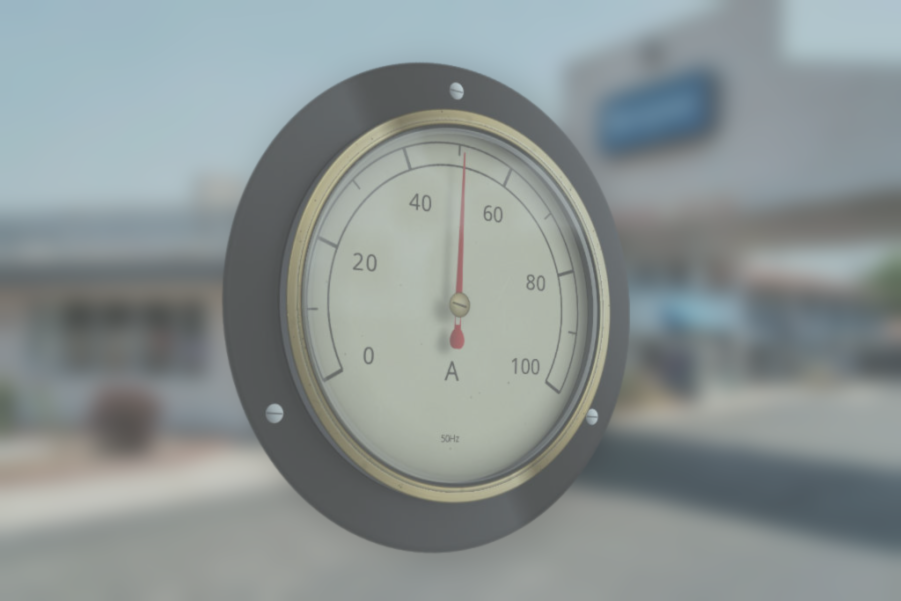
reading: 50
